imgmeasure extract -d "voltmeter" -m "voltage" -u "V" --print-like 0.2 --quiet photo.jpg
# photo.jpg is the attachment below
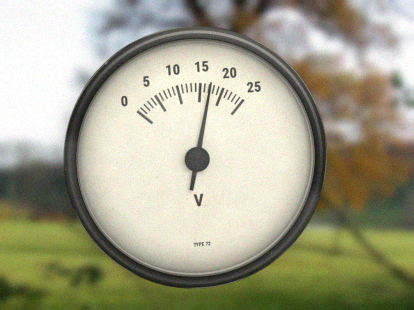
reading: 17
